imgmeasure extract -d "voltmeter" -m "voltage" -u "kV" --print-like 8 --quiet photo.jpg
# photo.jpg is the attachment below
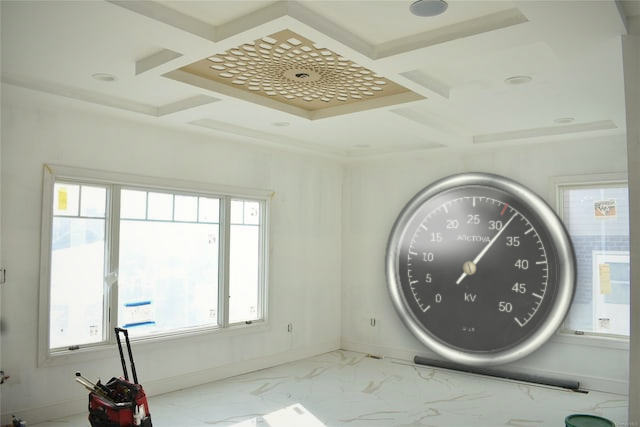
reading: 32
